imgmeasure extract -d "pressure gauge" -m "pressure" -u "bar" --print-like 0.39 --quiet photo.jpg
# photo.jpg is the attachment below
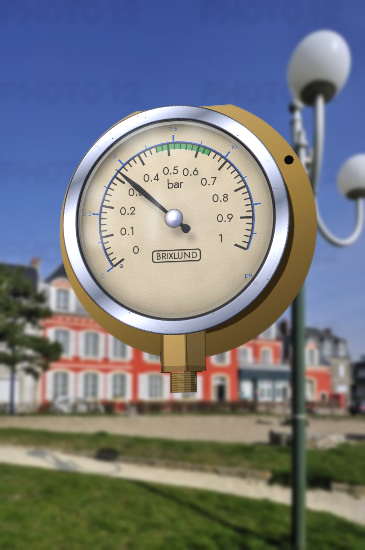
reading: 0.32
